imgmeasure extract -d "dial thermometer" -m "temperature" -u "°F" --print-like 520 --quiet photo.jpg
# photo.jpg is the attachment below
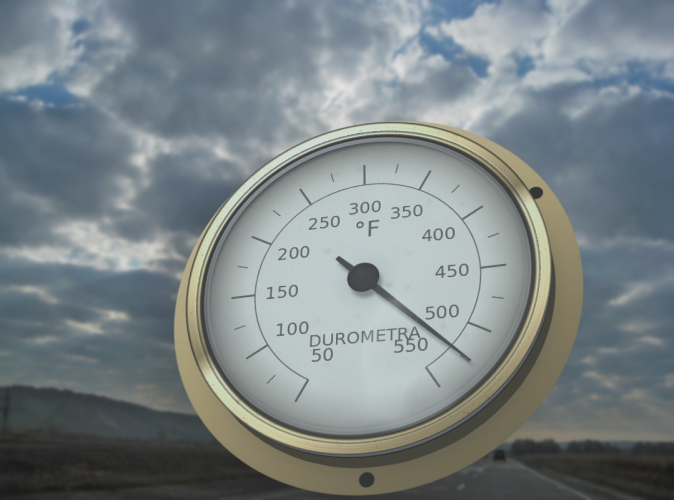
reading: 525
